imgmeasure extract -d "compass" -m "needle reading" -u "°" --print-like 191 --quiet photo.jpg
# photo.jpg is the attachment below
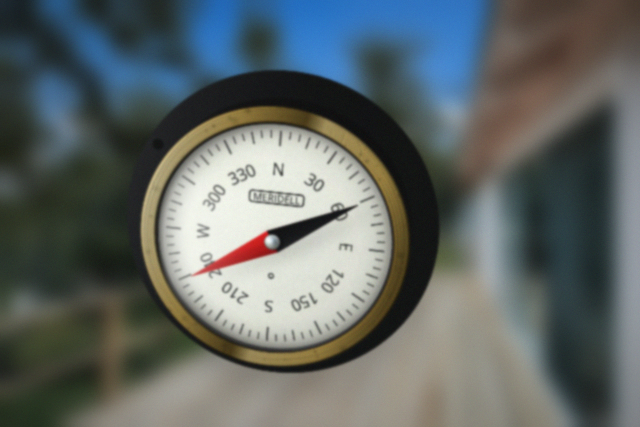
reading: 240
